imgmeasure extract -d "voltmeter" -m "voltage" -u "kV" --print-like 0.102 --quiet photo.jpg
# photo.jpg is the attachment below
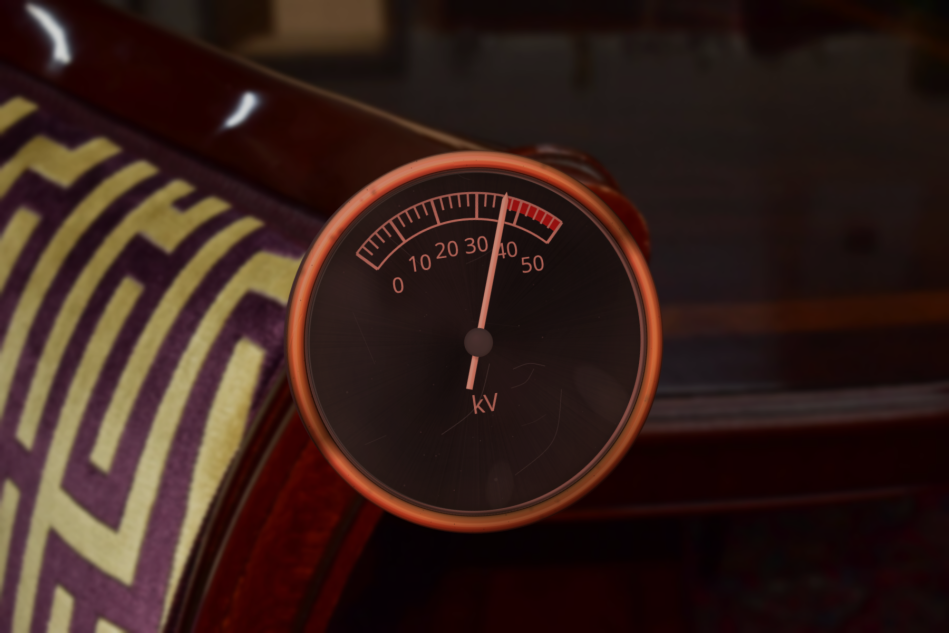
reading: 36
